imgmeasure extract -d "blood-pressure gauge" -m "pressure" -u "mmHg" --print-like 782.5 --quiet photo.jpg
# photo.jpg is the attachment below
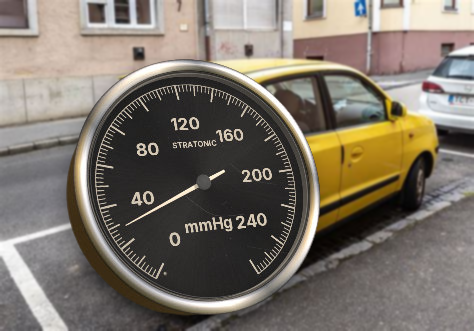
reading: 28
